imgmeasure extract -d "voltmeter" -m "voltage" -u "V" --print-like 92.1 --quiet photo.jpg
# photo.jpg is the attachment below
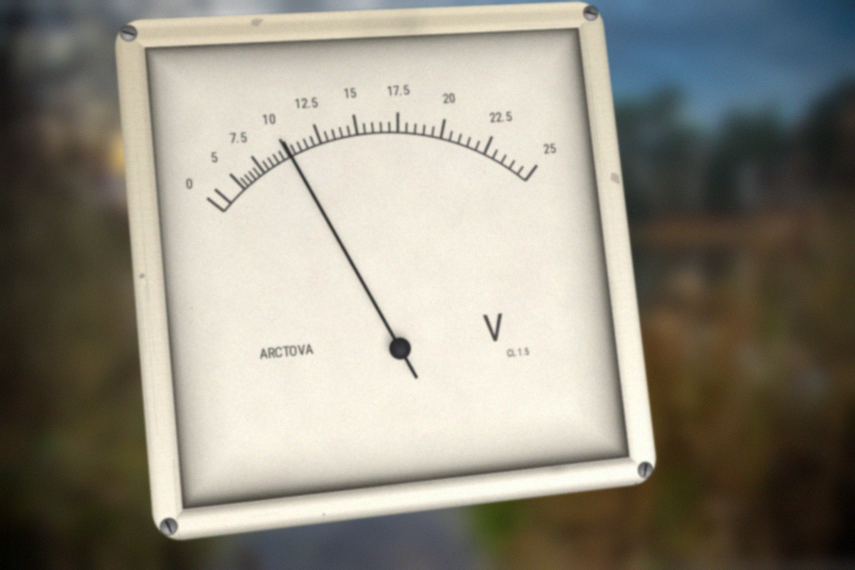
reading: 10
